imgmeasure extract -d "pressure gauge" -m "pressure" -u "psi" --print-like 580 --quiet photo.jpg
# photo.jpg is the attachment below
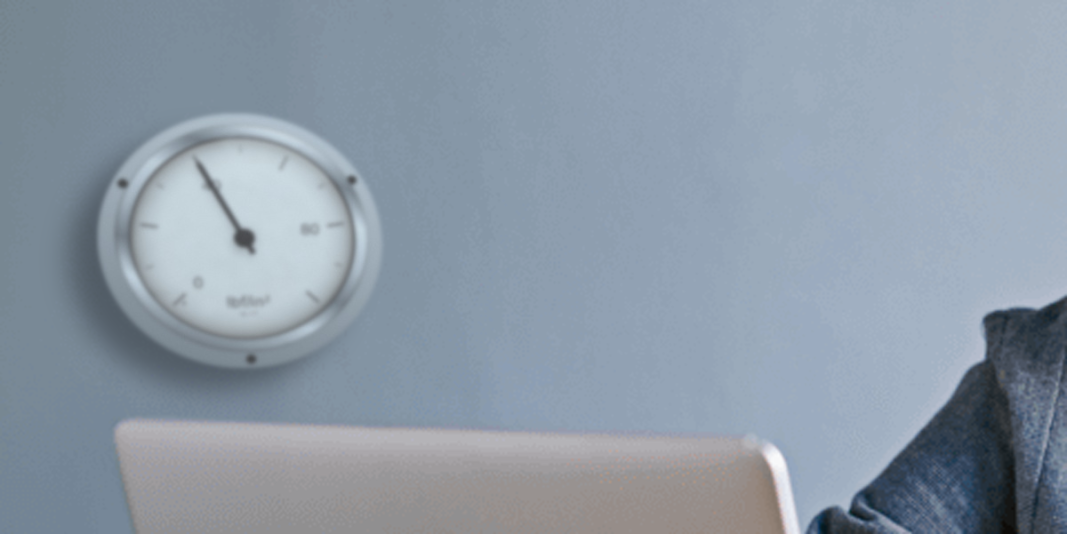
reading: 40
